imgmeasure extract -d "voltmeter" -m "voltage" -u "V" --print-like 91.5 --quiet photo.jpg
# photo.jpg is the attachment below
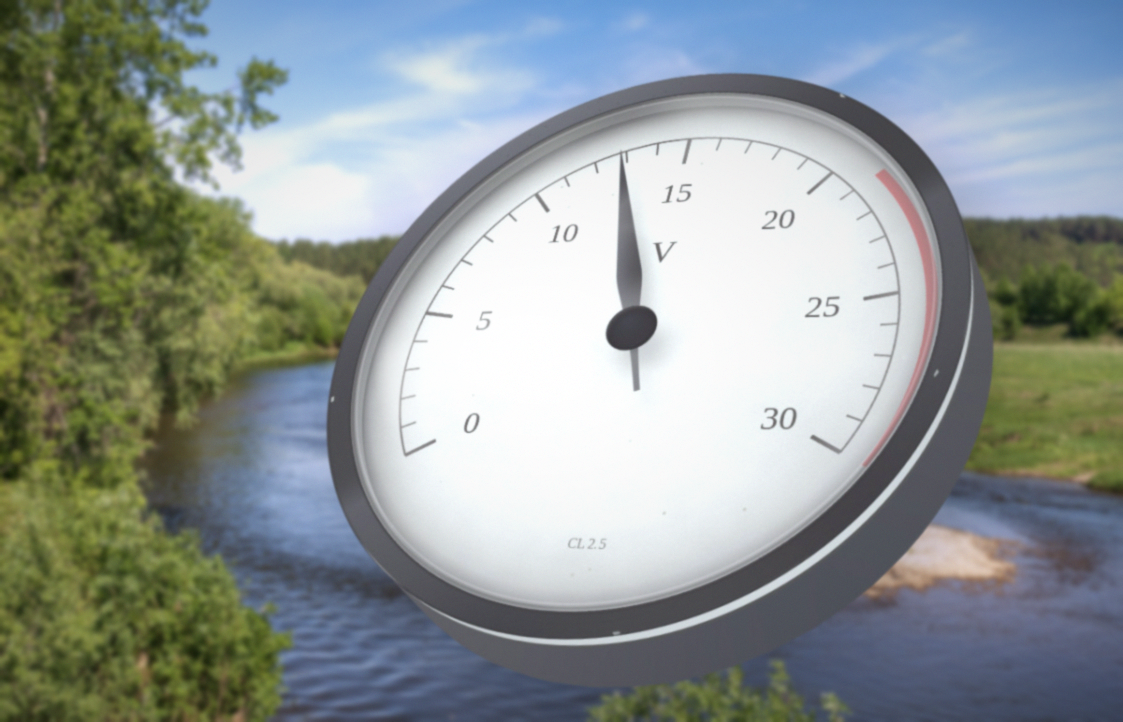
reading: 13
